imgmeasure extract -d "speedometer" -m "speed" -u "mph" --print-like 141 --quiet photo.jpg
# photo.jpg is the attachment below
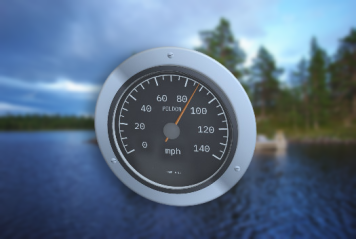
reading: 87.5
